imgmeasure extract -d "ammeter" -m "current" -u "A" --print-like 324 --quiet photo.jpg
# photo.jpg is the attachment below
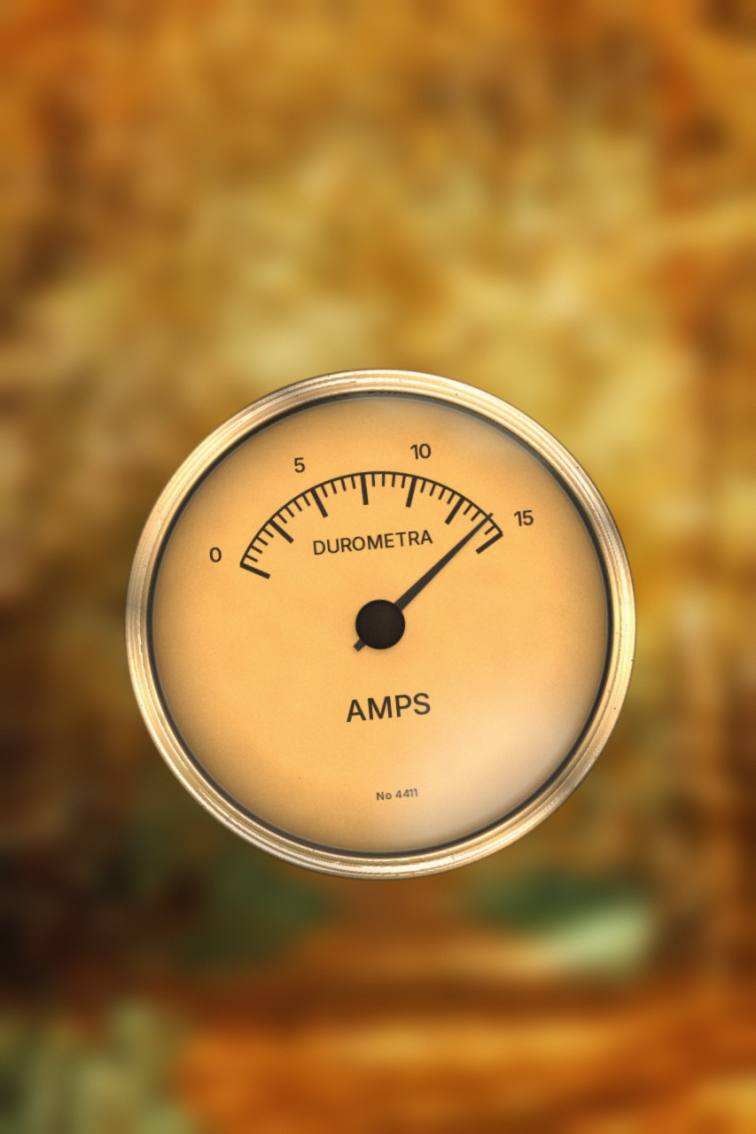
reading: 14
